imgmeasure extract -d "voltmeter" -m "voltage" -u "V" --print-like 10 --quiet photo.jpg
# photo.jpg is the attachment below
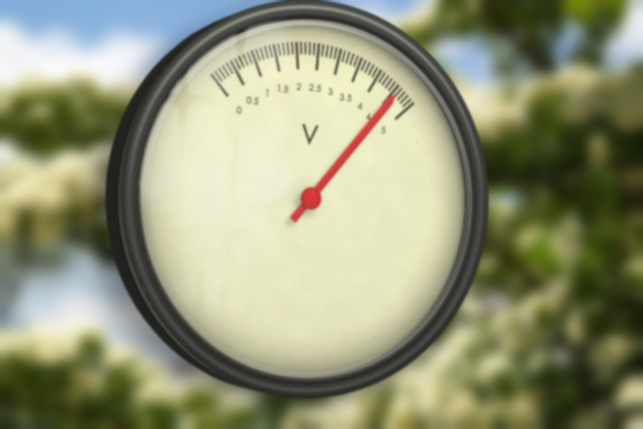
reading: 4.5
